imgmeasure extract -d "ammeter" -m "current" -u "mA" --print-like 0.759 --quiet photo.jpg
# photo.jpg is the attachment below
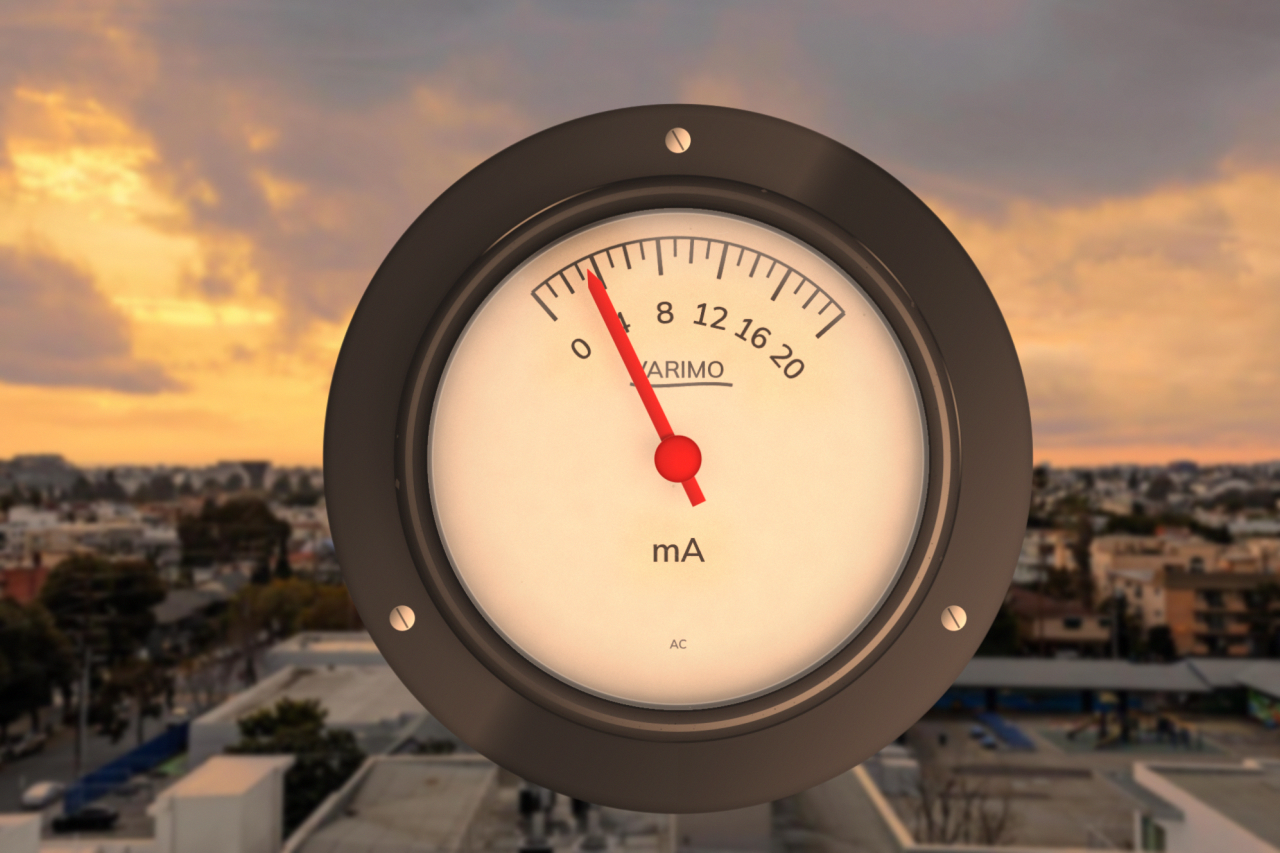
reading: 3.5
